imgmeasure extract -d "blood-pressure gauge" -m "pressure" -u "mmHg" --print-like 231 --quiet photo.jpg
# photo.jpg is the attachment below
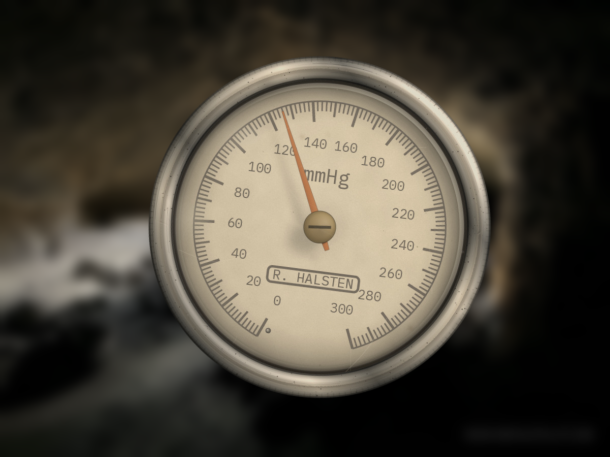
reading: 126
